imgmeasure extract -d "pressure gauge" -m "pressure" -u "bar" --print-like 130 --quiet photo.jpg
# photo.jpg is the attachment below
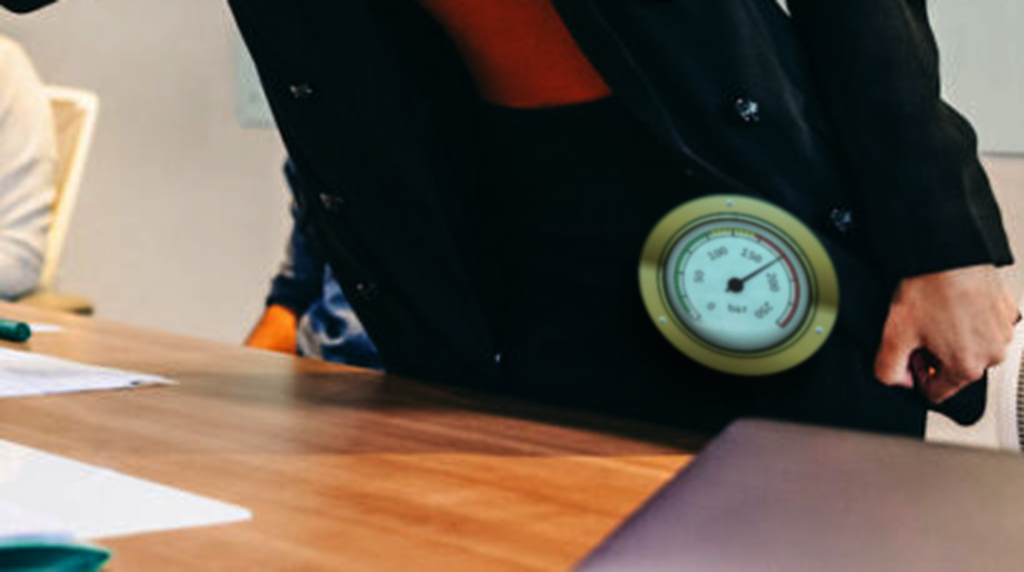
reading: 175
